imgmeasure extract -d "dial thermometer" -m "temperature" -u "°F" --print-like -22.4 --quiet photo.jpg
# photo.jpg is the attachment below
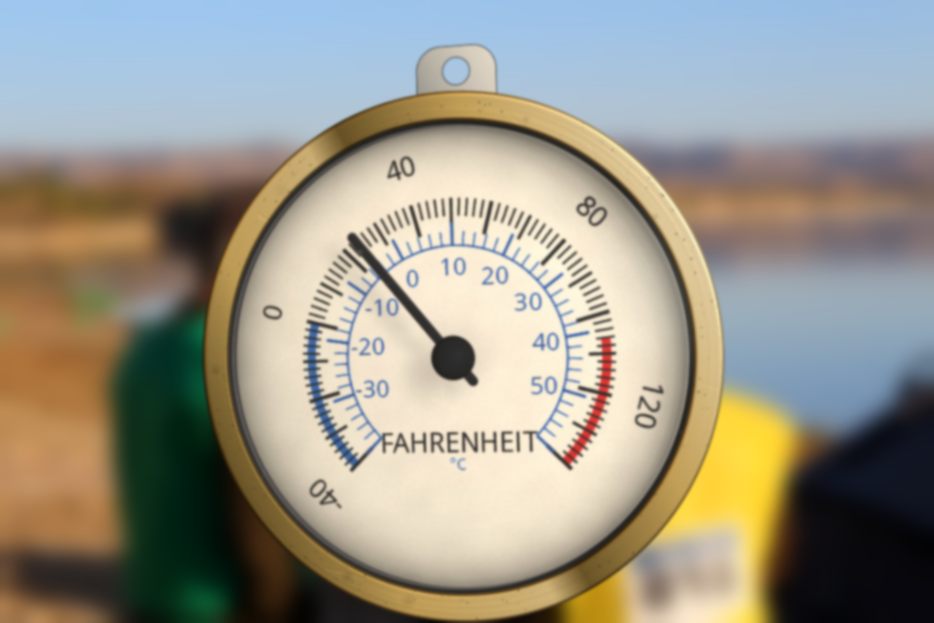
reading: 24
